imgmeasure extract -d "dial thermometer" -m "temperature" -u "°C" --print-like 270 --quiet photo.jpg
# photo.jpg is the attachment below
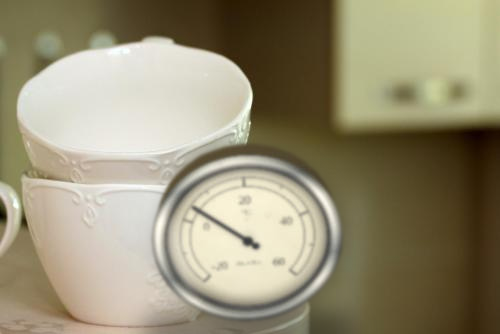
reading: 5
